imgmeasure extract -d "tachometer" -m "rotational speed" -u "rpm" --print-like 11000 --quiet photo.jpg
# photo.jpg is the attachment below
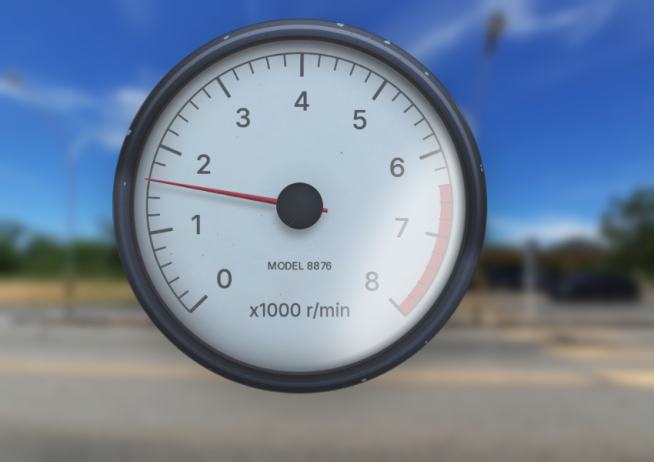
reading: 1600
